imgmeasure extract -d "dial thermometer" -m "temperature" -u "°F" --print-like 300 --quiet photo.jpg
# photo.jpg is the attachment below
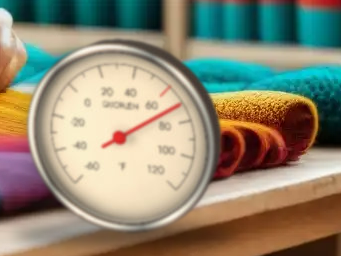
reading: 70
